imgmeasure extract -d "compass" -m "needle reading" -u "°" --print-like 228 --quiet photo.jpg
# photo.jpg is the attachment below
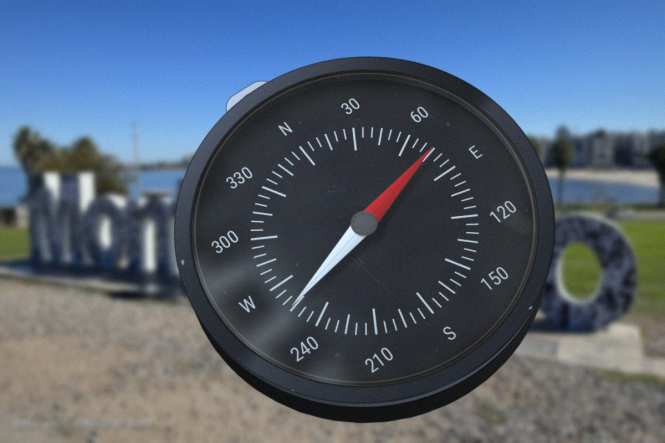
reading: 75
